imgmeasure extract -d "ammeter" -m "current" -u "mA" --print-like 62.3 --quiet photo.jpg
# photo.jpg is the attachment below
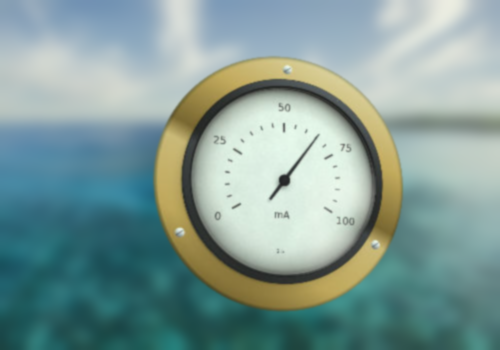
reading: 65
